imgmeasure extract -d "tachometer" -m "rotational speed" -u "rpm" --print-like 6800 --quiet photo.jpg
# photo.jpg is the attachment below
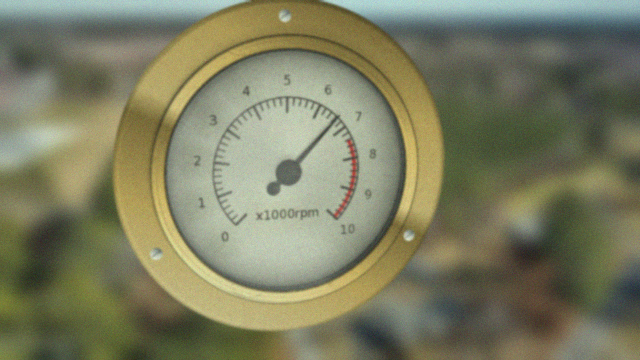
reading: 6600
